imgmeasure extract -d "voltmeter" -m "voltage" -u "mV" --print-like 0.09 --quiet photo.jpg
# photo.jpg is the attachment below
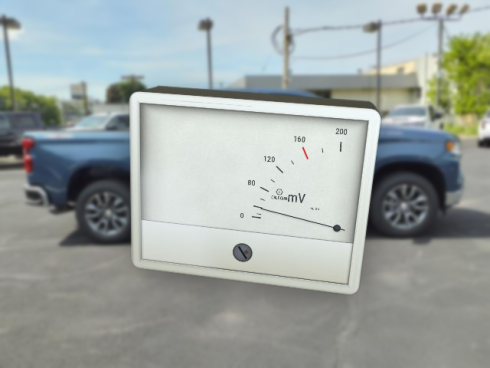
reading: 40
